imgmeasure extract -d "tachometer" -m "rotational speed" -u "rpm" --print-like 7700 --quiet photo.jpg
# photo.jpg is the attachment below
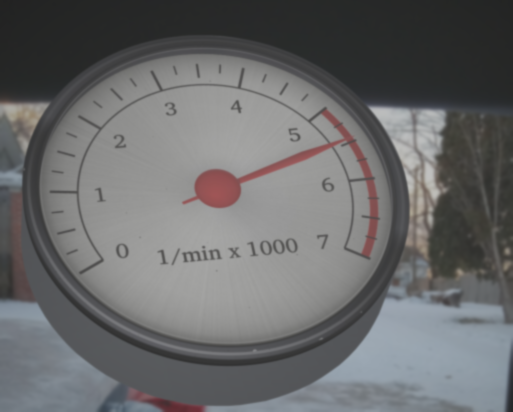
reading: 5500
